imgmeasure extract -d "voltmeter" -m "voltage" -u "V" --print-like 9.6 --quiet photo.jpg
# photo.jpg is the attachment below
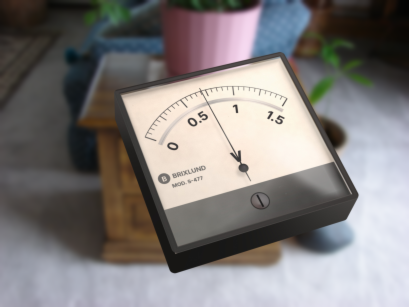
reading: 0.7
